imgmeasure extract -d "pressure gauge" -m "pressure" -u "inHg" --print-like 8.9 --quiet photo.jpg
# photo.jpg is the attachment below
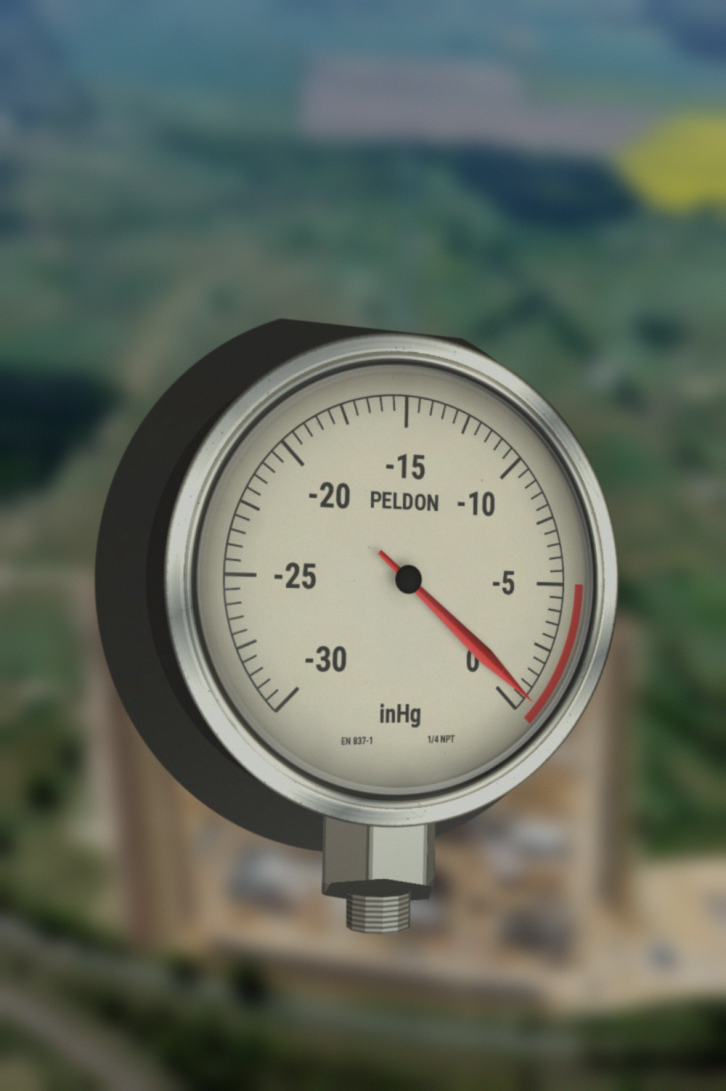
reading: -0.5
